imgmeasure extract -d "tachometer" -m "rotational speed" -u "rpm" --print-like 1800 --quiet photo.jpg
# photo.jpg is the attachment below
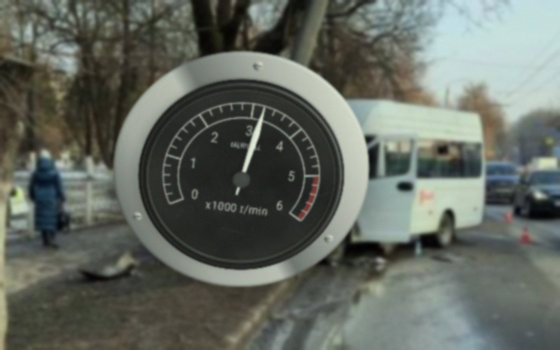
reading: 3200
